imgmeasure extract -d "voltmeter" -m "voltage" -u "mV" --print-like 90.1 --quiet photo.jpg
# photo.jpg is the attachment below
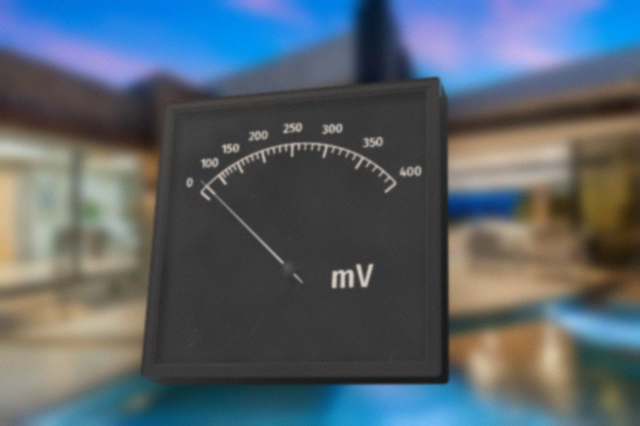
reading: 50
